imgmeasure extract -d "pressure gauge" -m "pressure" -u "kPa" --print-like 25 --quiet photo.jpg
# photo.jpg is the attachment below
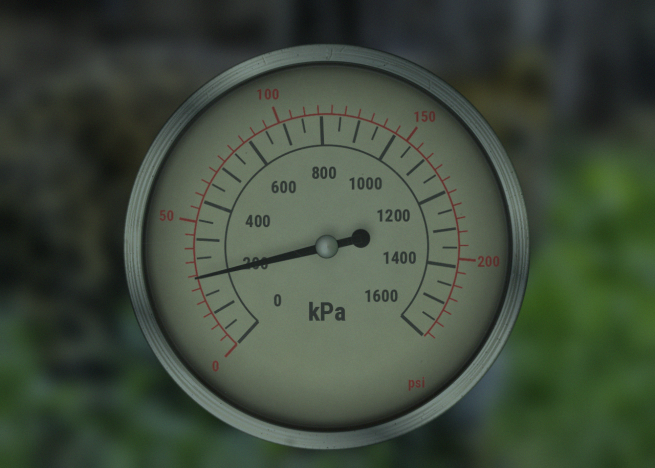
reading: 200
